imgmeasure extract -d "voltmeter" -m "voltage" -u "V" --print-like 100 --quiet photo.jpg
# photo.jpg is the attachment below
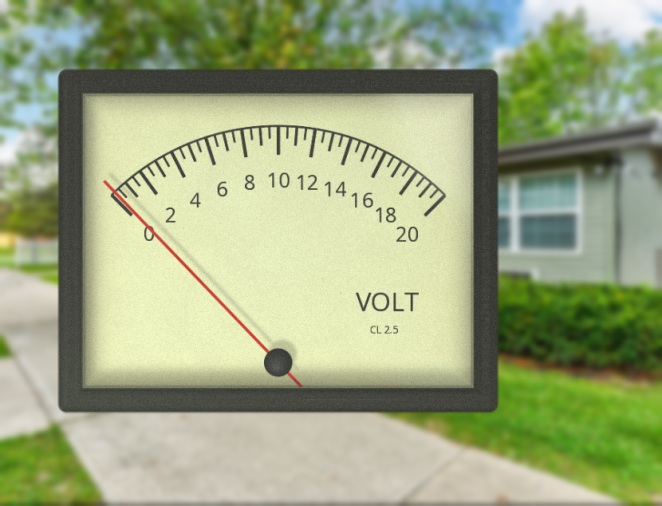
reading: 0.25
